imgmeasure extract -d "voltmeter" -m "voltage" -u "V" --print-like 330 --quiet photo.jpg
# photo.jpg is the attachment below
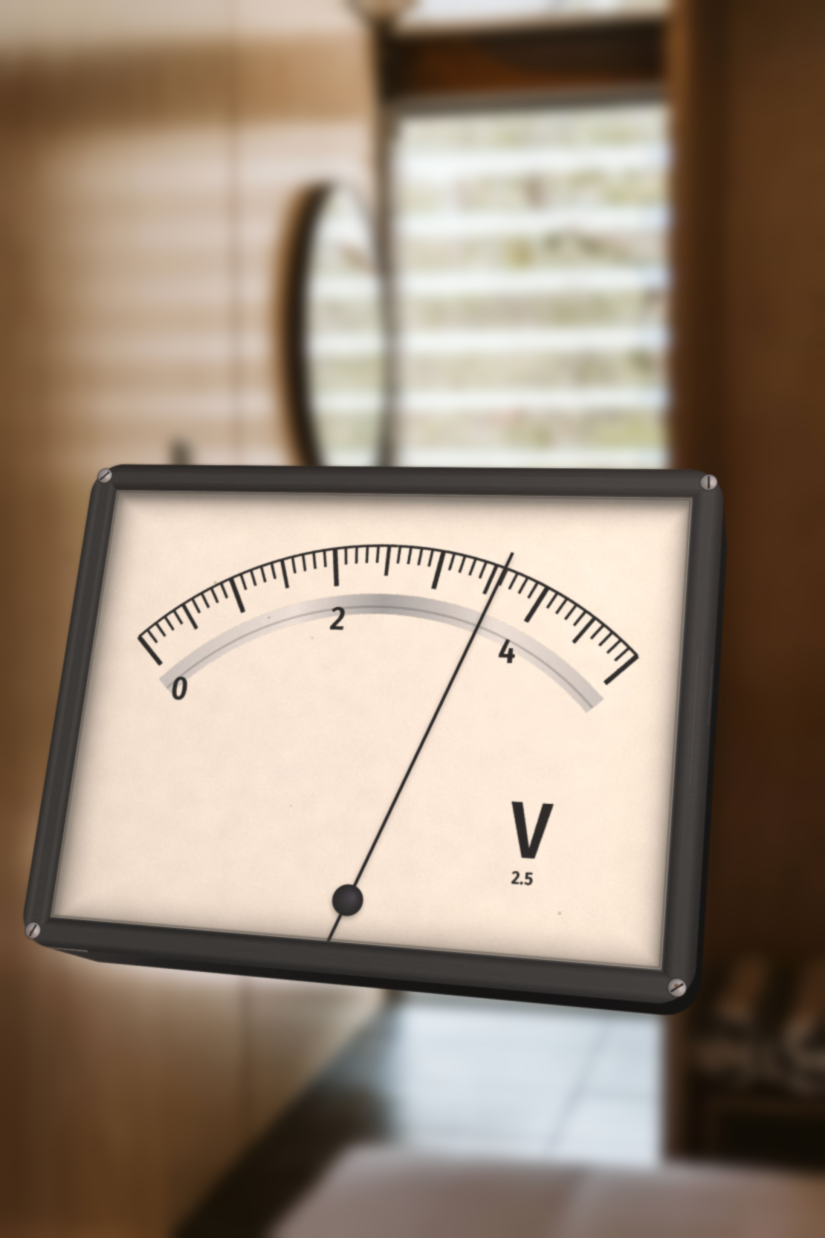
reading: 3.6
